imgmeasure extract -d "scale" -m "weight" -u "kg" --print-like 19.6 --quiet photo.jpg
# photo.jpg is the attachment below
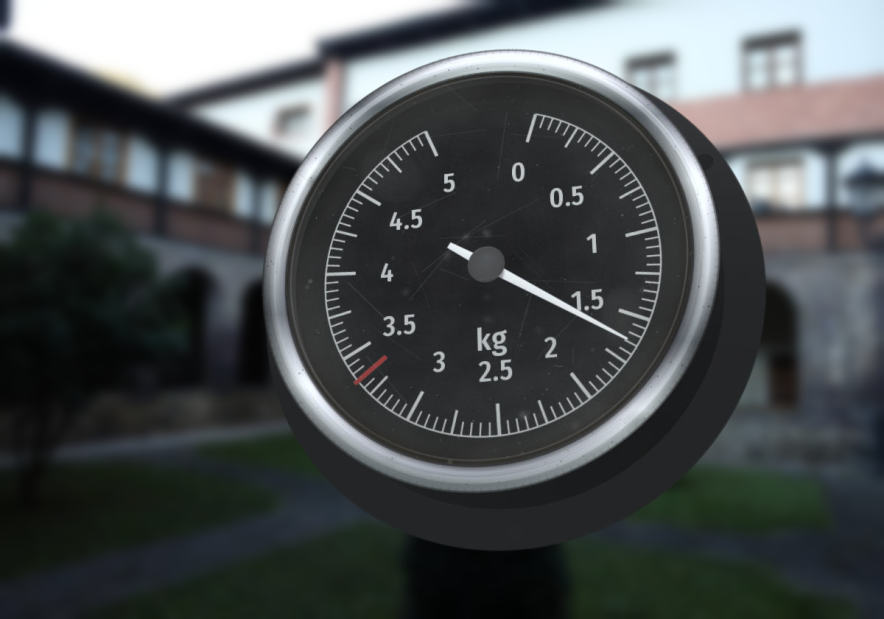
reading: 1.65
